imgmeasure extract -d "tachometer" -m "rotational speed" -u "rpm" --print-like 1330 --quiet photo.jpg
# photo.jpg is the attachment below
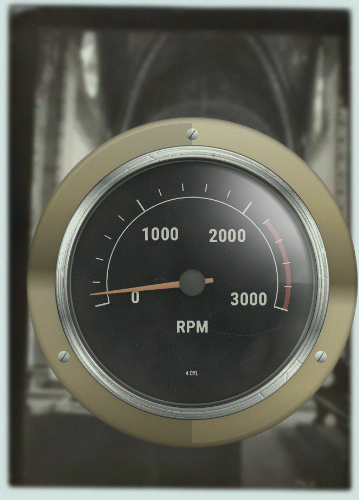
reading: 100
